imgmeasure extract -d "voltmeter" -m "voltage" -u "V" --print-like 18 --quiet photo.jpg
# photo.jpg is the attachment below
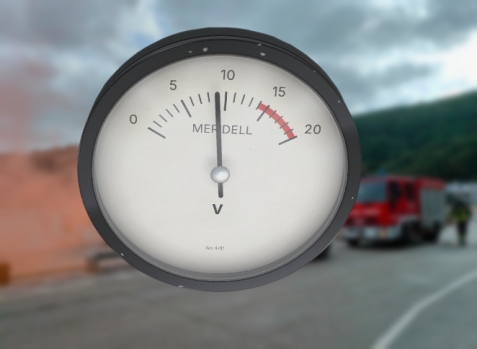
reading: 9
